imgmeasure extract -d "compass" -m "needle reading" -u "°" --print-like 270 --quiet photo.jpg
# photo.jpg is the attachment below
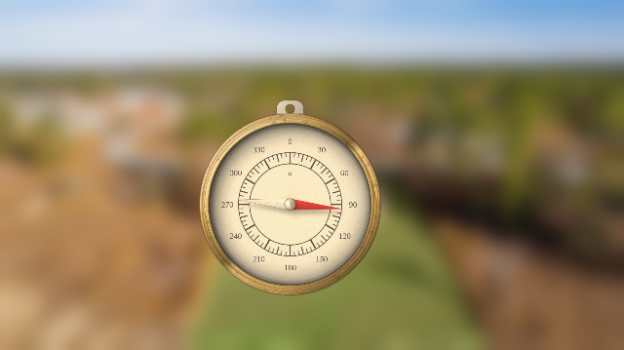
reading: 95
